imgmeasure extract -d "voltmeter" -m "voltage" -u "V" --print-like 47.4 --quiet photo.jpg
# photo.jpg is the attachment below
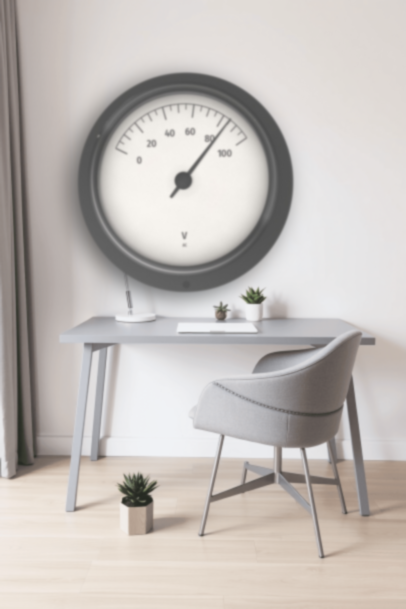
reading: 85
